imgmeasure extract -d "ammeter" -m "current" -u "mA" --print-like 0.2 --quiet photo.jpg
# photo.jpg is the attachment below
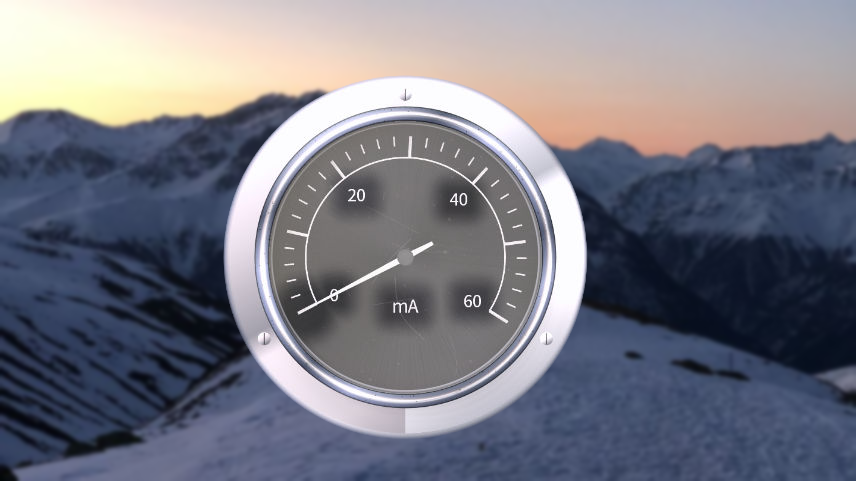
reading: 0
